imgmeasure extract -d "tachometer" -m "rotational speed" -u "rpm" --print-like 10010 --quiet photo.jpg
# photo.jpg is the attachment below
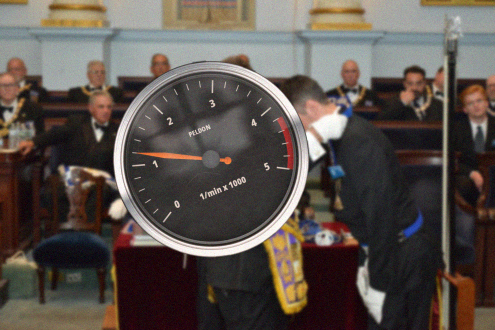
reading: 1200
